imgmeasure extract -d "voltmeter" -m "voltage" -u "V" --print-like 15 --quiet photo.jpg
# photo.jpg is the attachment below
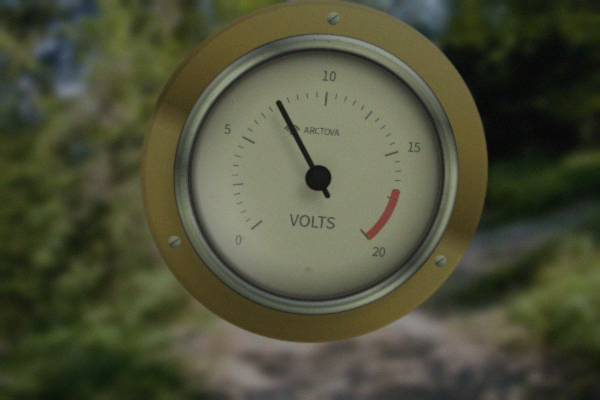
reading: 7.5
